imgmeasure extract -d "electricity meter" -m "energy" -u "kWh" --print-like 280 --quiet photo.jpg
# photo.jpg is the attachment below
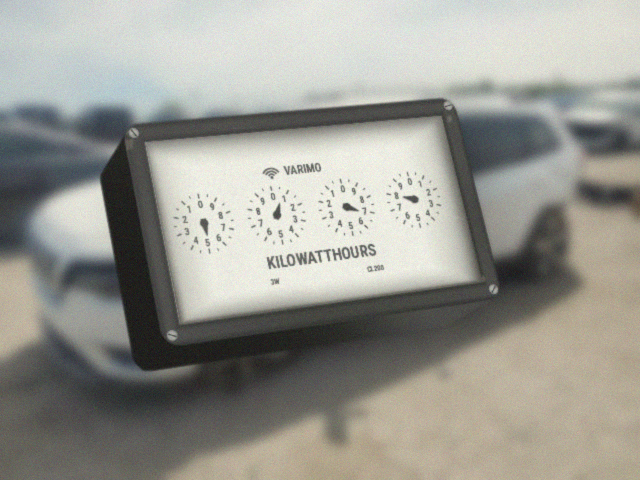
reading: 5068
